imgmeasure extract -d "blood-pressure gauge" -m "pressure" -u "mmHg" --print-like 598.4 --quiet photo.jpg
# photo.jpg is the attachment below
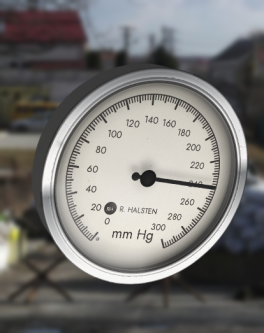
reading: 240
